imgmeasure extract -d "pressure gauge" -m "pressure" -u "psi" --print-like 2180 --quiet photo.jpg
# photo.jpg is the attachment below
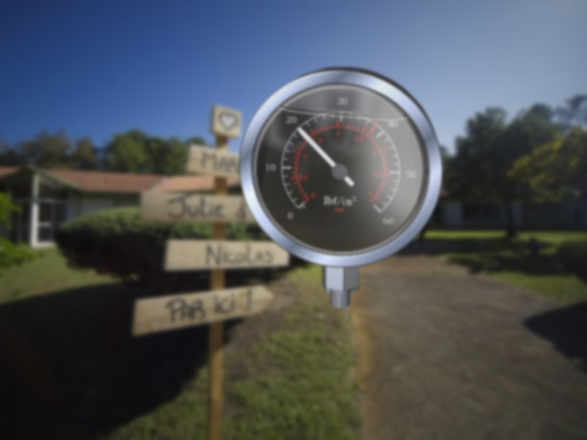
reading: 20
